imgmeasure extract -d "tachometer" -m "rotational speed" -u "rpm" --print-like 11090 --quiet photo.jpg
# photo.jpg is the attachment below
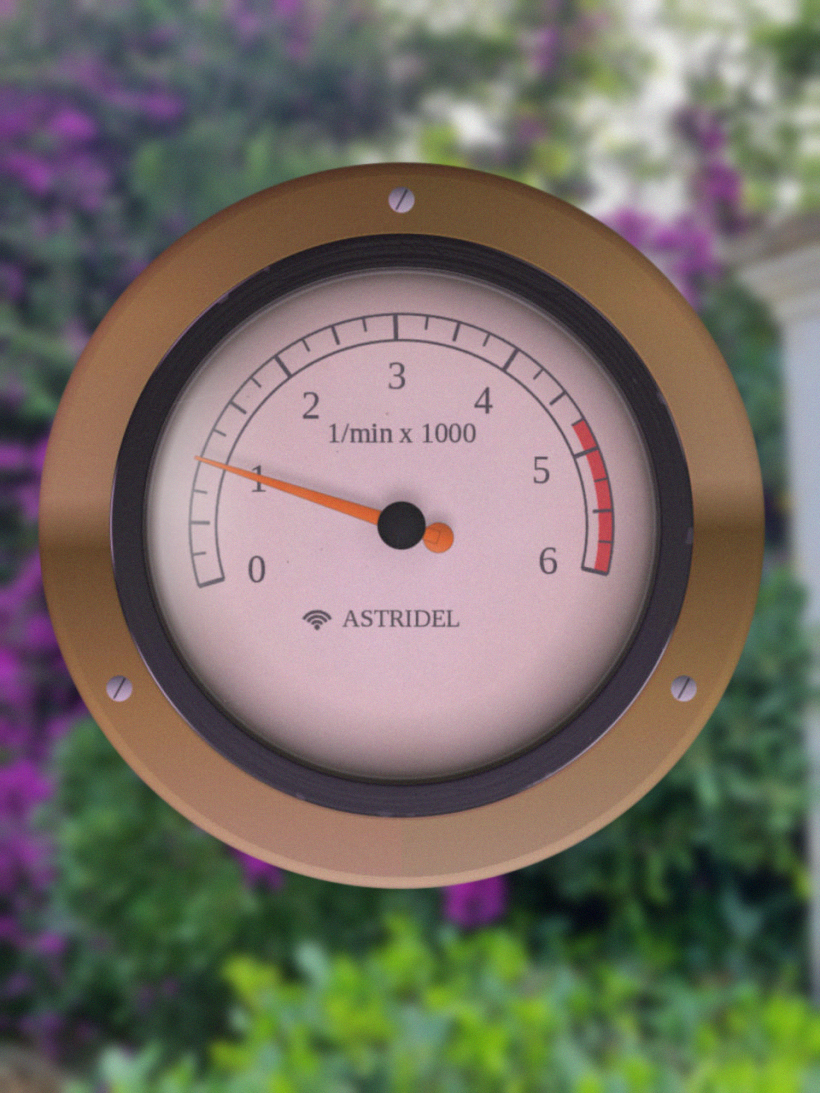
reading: 1000
